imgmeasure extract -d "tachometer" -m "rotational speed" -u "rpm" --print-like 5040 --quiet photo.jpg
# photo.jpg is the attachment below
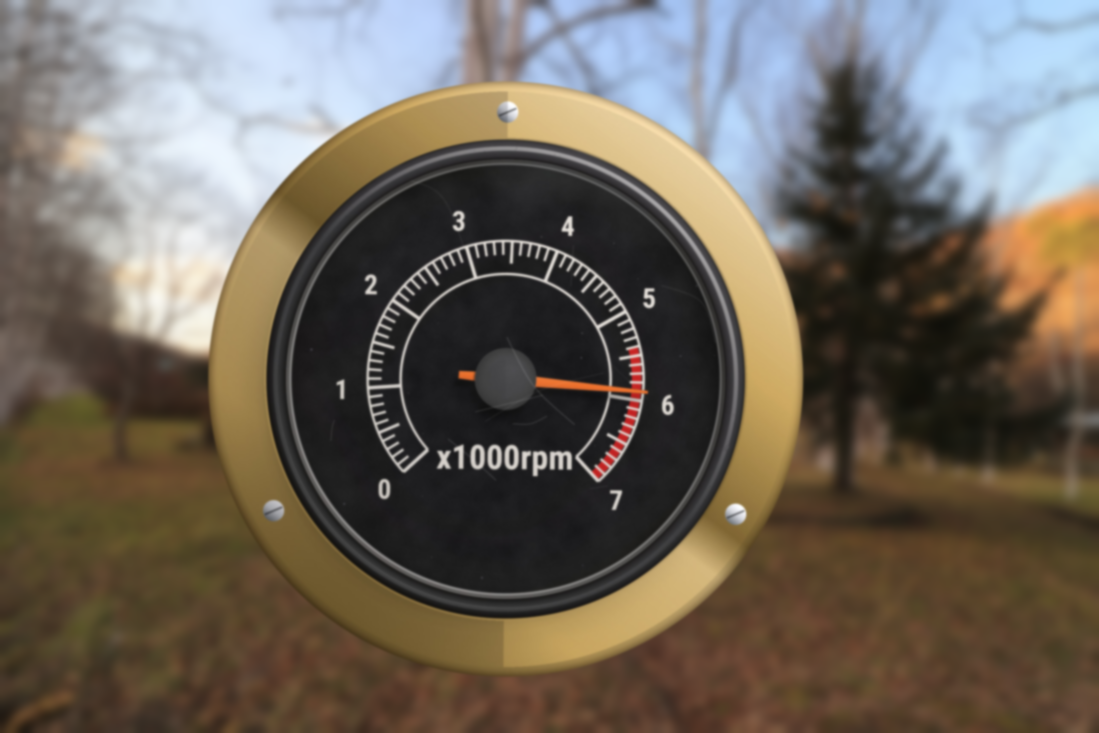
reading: 5900
